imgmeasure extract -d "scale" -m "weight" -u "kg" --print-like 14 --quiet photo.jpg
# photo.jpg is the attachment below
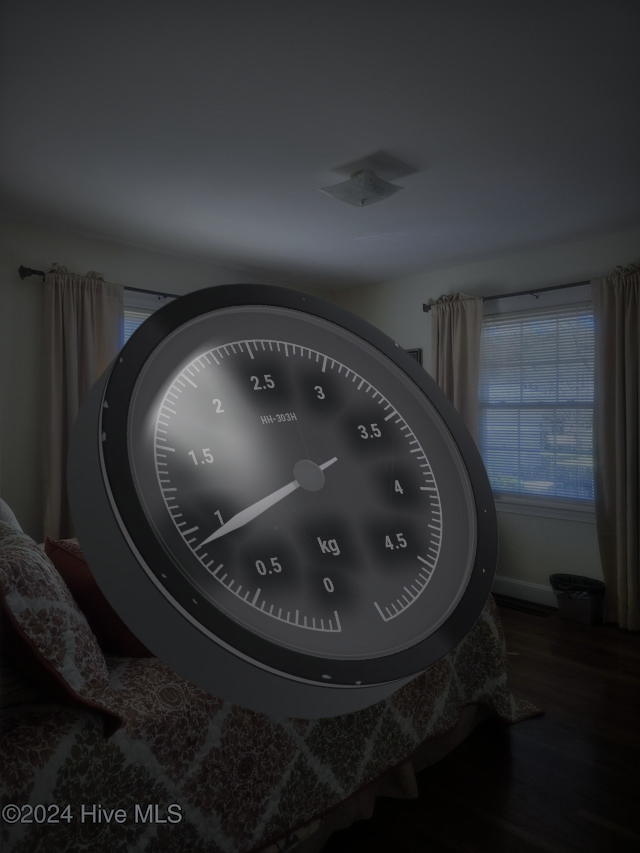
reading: 0.9
